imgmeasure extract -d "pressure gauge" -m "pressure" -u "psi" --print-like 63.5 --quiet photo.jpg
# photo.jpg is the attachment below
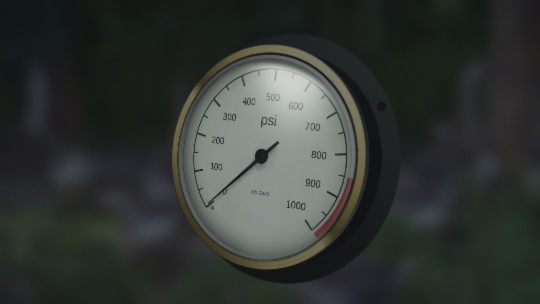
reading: 0
